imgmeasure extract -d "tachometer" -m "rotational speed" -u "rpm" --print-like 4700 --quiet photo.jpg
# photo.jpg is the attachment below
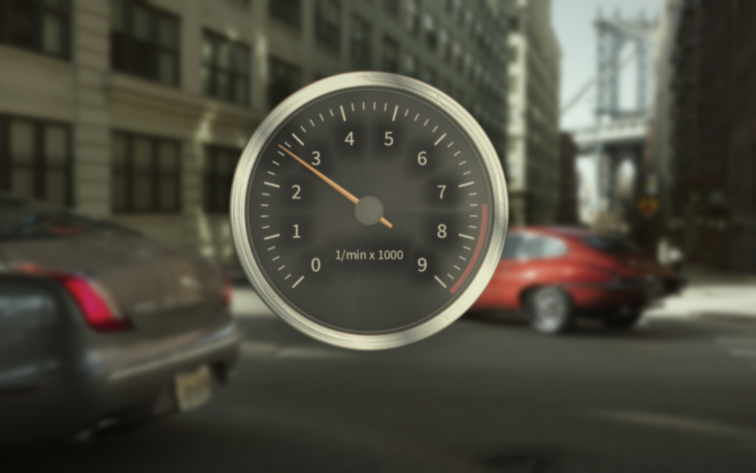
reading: 2700
